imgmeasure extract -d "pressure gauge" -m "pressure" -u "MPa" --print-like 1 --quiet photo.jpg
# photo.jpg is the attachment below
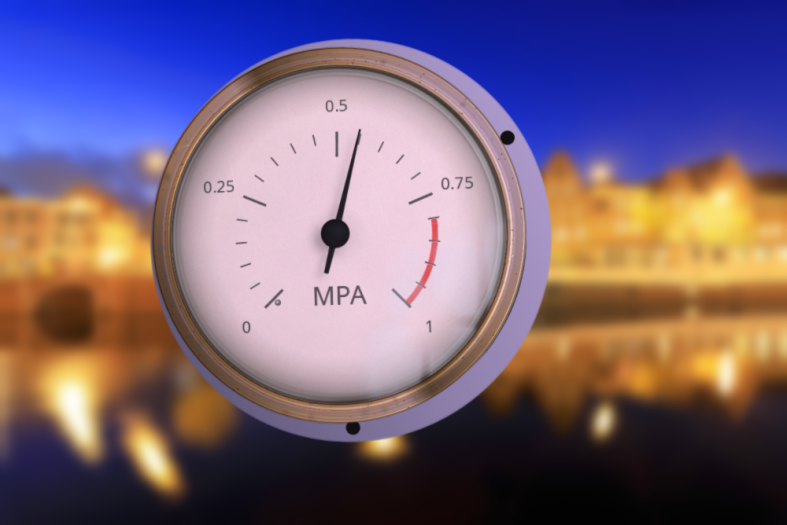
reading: 0.55
